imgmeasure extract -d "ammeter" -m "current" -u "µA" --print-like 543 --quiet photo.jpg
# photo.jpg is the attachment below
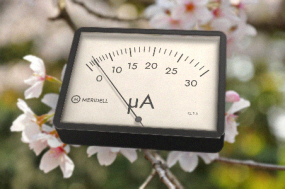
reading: 5
